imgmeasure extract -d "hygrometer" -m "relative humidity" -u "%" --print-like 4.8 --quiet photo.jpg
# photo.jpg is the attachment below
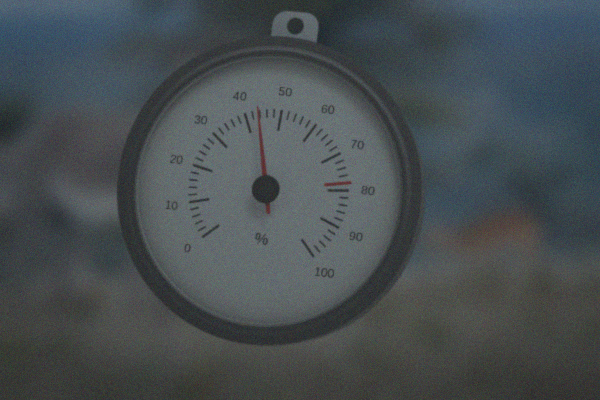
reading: 44
